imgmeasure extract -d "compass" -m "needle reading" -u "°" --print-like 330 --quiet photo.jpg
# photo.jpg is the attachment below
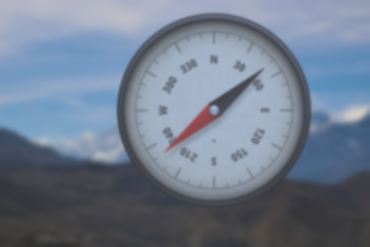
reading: 230
